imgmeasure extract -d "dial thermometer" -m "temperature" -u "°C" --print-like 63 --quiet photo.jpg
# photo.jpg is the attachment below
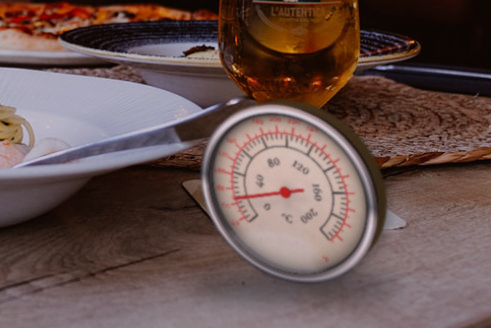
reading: 20
